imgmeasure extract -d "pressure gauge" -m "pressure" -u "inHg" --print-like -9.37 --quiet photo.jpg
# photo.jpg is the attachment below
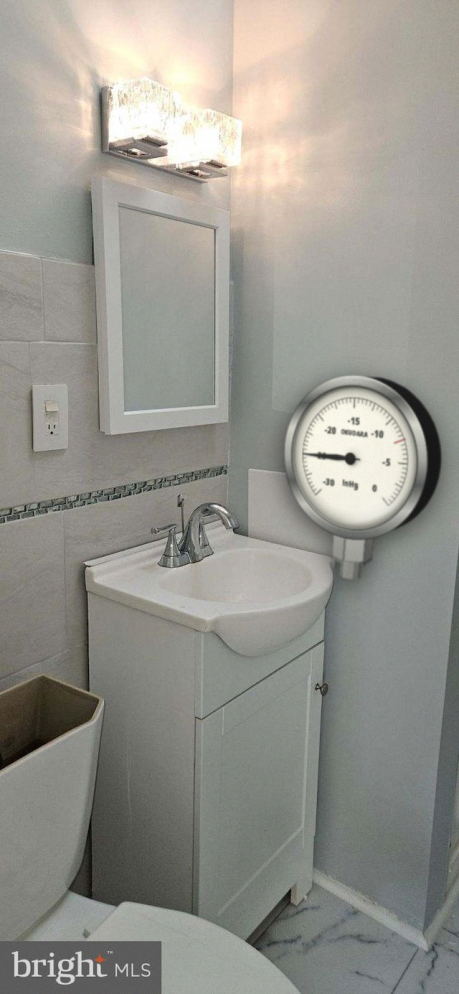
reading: -25
